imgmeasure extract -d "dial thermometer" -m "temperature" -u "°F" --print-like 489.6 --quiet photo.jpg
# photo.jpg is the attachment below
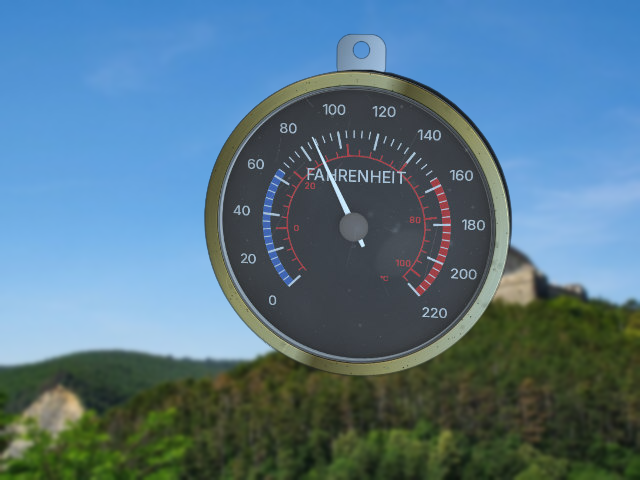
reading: 88
